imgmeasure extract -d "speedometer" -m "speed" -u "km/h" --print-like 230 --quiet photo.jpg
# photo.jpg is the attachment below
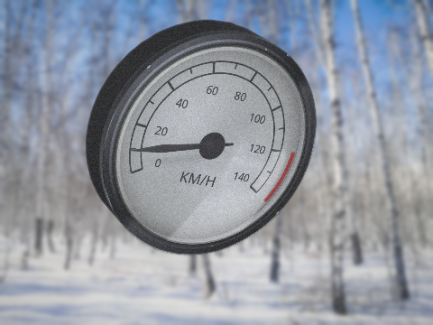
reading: 10
